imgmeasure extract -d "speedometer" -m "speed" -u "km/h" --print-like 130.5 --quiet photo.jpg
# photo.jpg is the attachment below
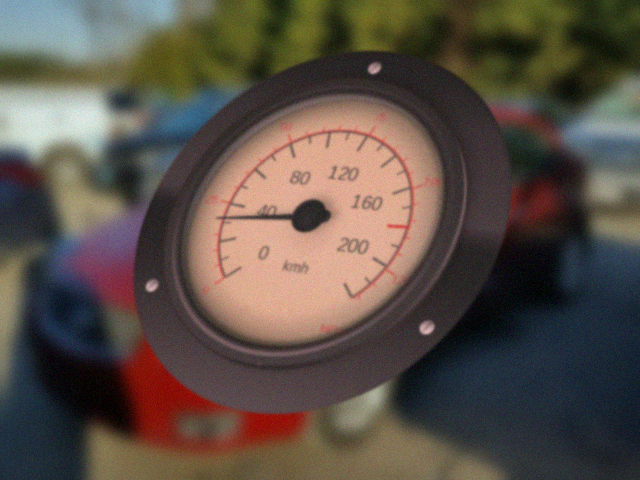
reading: 30
